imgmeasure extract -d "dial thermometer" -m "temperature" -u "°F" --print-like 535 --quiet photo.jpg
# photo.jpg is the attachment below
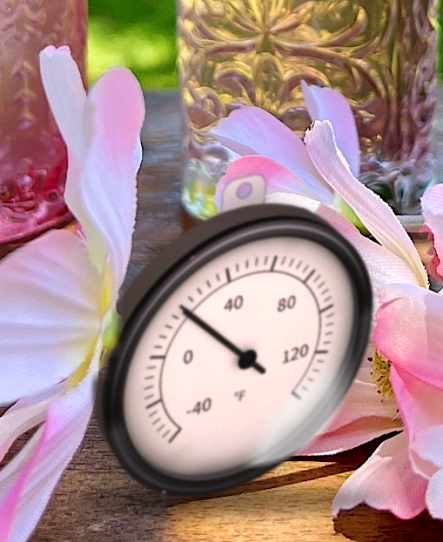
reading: 20
